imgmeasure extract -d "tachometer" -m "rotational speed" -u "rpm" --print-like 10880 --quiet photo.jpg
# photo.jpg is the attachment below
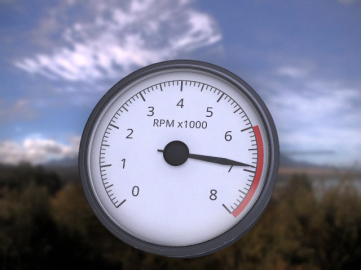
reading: 6900
